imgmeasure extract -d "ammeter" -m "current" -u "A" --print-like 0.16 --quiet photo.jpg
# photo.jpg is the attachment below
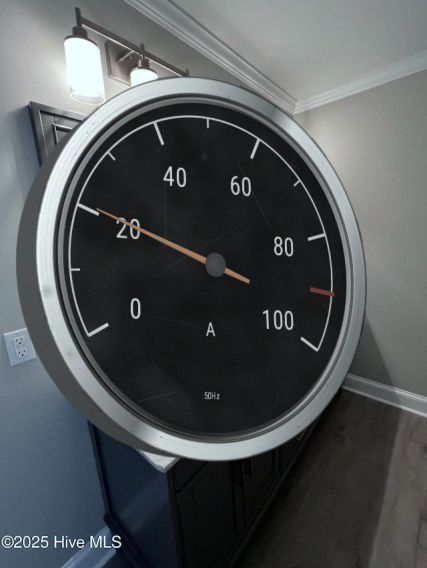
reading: 20
